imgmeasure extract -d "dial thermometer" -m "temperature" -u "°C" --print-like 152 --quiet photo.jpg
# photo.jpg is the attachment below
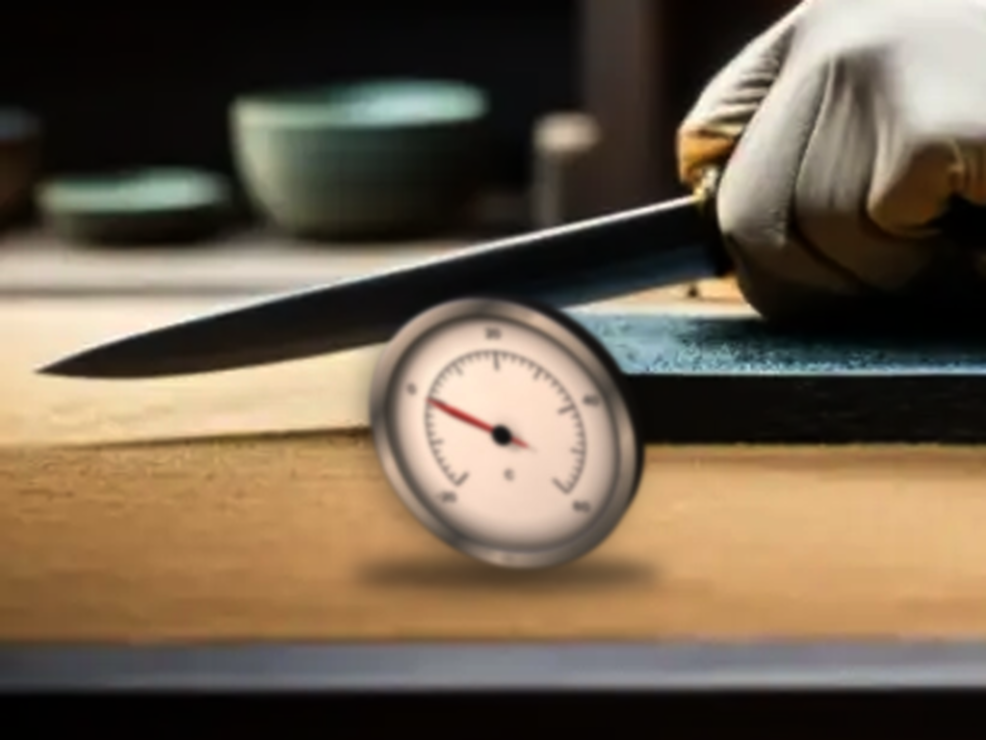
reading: 0
